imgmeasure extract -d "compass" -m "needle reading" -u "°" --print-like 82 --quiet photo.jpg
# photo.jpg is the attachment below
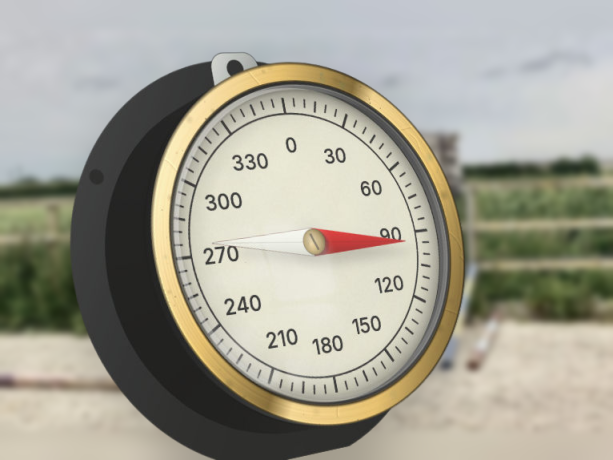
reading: 95
